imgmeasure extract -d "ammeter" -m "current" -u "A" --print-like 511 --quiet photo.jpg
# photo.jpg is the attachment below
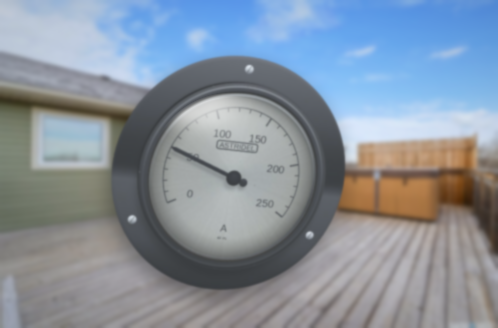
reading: 50
